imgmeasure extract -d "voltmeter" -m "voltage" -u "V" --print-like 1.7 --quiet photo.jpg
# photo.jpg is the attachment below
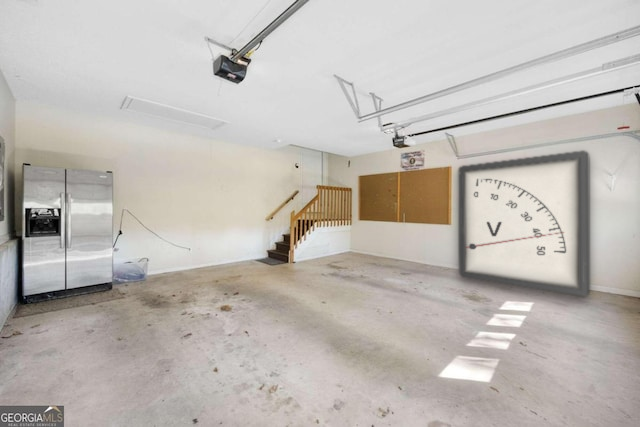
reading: 42
